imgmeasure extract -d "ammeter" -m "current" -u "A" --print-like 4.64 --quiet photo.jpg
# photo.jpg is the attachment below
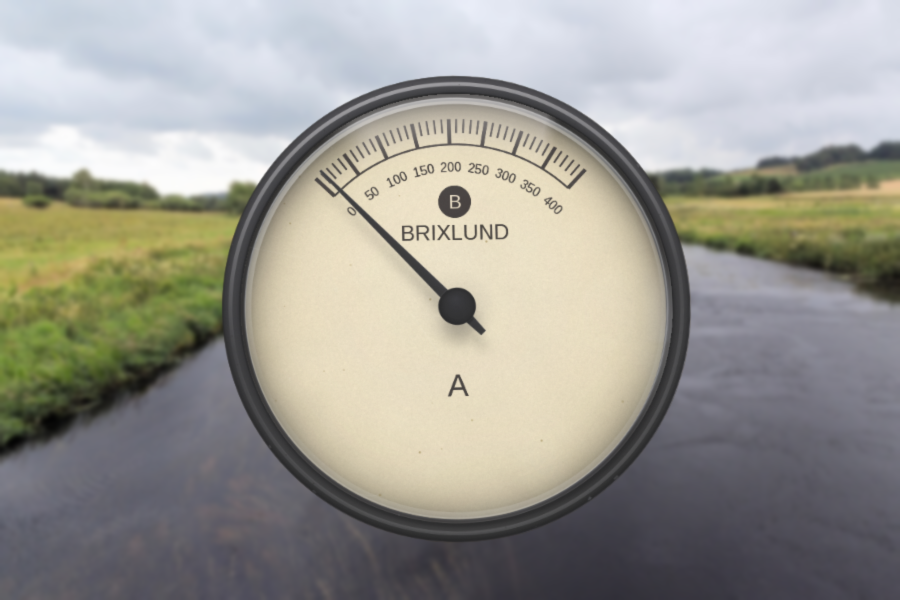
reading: 10
